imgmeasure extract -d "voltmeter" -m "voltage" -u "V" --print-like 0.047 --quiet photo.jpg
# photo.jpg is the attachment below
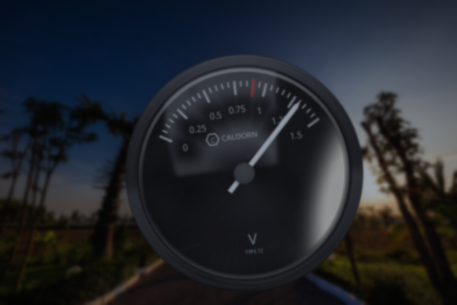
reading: 1.3
